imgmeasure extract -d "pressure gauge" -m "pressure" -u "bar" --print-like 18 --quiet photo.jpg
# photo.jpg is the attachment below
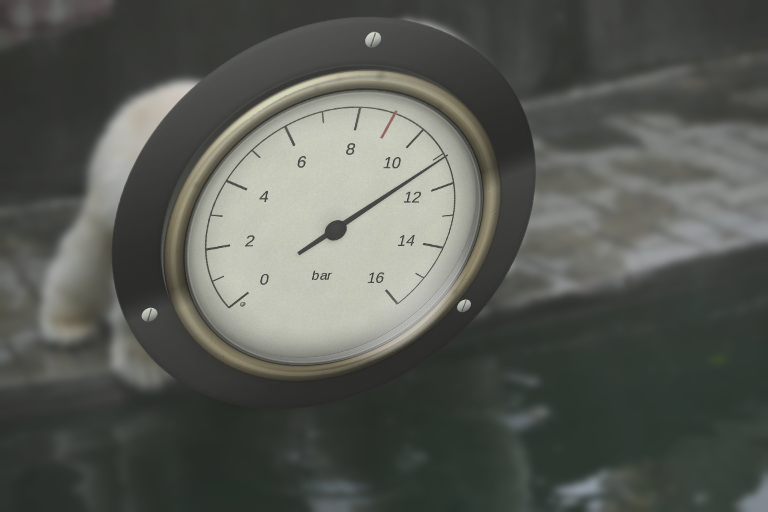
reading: 11
